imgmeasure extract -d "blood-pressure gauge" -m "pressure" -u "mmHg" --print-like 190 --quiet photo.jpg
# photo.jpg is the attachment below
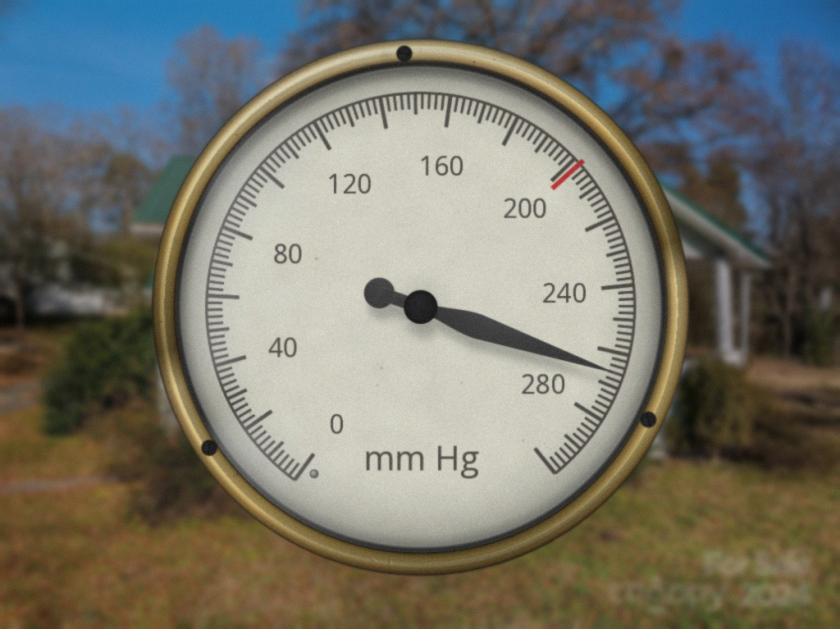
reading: 266
